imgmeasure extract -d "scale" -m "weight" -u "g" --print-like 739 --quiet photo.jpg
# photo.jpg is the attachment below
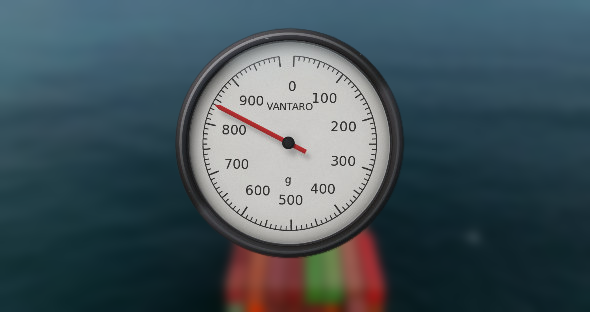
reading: 840
